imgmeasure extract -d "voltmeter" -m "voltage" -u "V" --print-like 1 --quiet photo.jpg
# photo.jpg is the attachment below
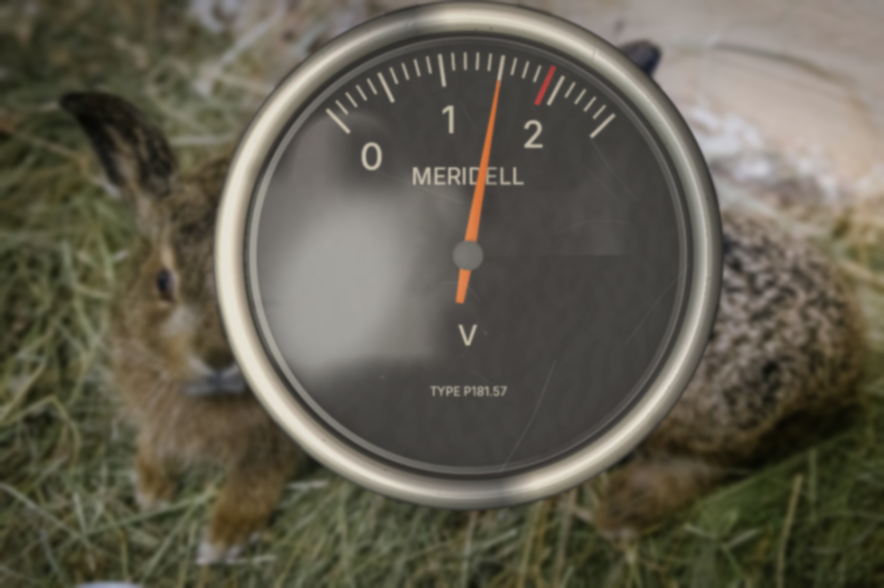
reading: 1.5
